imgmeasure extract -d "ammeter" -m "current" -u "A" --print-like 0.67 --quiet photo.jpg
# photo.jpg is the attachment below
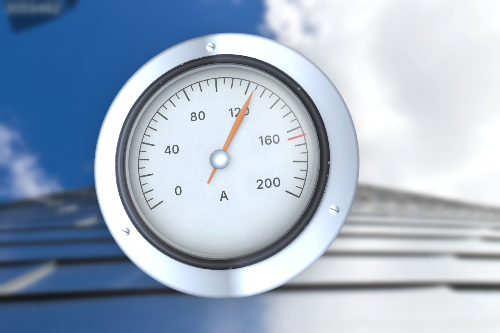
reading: 125
